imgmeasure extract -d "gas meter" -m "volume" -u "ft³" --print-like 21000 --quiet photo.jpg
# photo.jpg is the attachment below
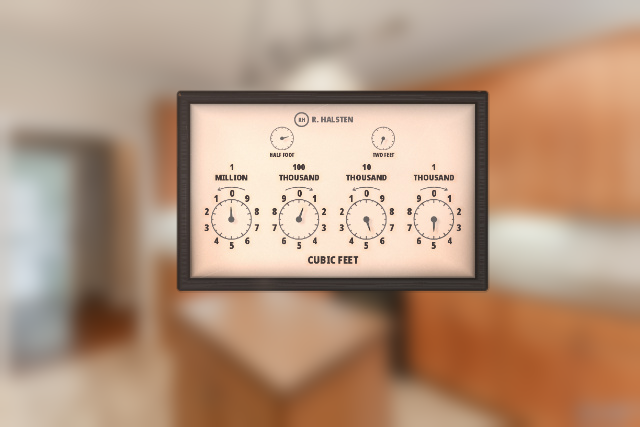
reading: 5500
